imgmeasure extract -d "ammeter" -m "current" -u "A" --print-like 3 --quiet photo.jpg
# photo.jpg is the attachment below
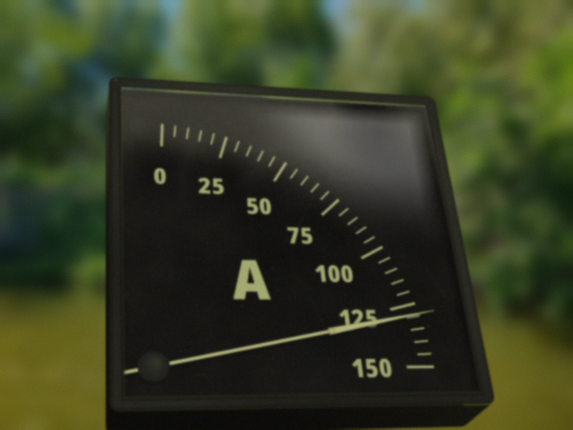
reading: 130
